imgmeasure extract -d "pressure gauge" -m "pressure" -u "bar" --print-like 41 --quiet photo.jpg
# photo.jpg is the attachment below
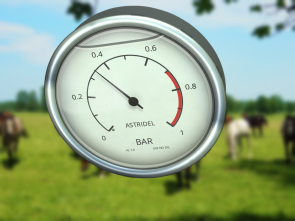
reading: 0.35
